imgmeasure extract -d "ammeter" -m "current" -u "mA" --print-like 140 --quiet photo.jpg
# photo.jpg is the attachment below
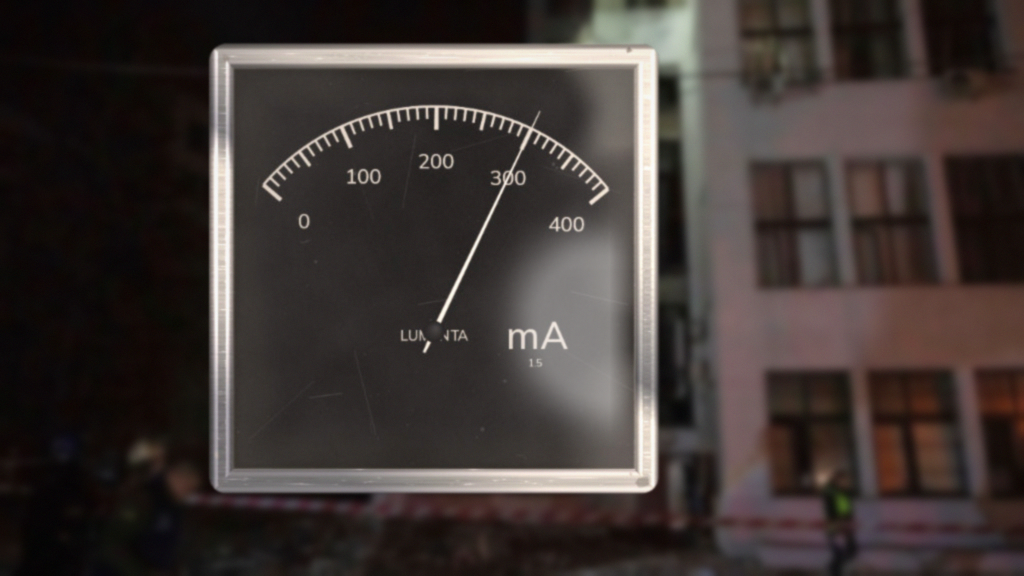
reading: 300
